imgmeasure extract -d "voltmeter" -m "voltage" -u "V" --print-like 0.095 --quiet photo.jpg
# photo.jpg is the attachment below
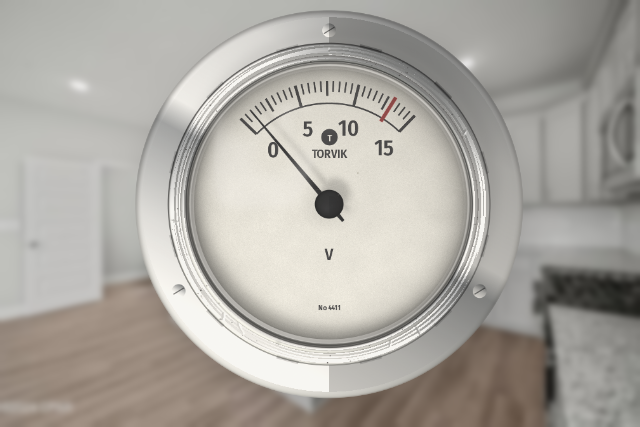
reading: 1
